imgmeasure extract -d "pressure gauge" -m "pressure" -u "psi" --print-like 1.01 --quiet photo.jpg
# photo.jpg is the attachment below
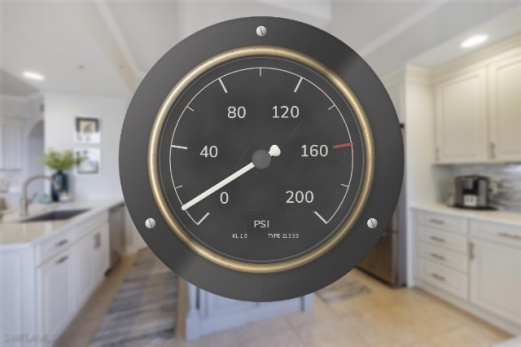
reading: 10
